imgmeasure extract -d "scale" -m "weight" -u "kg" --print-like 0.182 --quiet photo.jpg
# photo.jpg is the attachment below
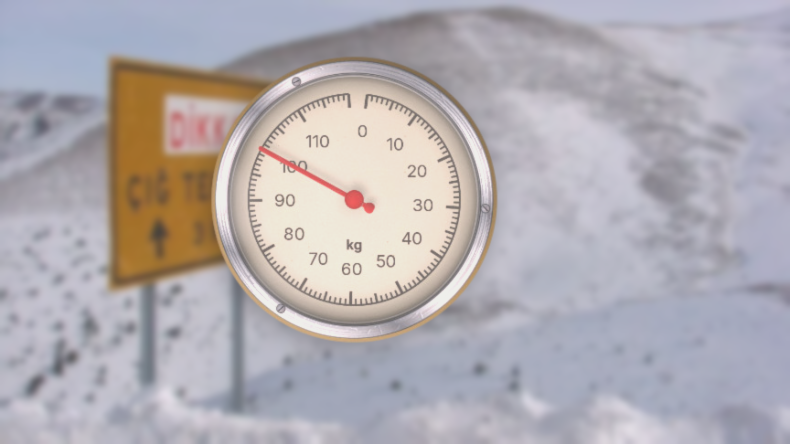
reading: 100
